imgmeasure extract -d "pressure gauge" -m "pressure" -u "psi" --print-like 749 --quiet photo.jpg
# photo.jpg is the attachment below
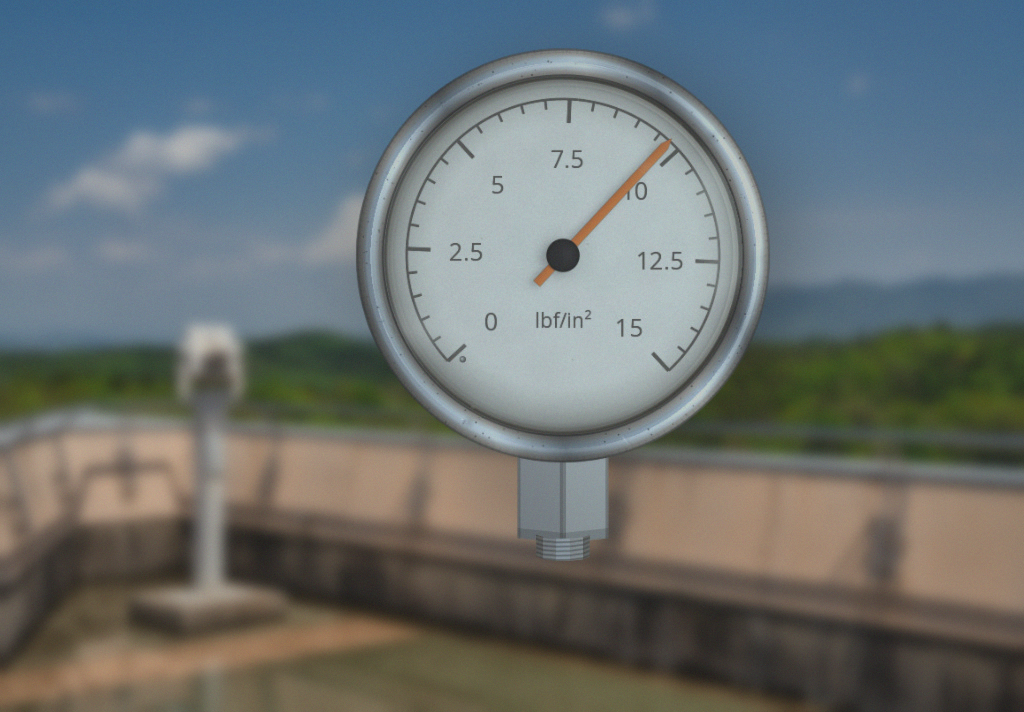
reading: 9.75
